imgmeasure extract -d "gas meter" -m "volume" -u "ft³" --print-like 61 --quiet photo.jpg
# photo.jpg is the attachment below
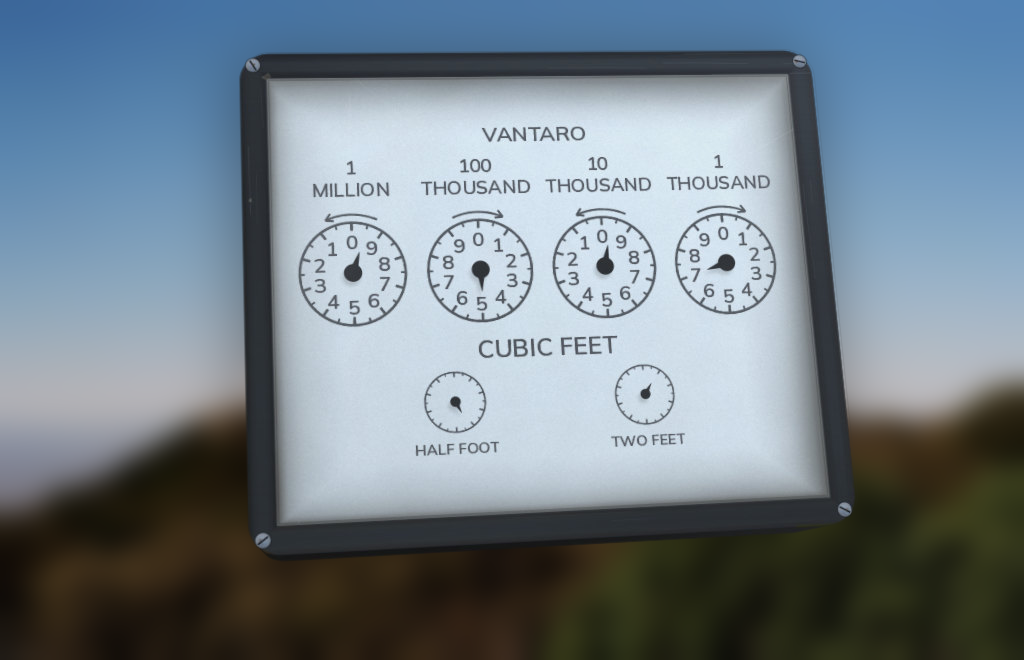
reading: 949700
